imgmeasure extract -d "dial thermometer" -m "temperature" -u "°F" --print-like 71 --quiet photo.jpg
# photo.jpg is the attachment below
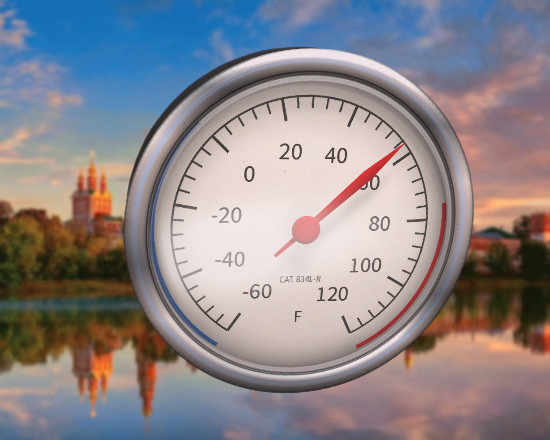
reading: 56
